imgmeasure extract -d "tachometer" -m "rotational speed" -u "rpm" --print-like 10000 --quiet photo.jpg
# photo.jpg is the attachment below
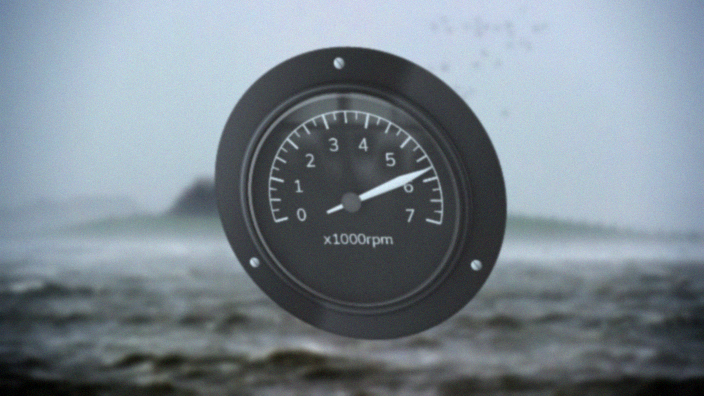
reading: 5750
